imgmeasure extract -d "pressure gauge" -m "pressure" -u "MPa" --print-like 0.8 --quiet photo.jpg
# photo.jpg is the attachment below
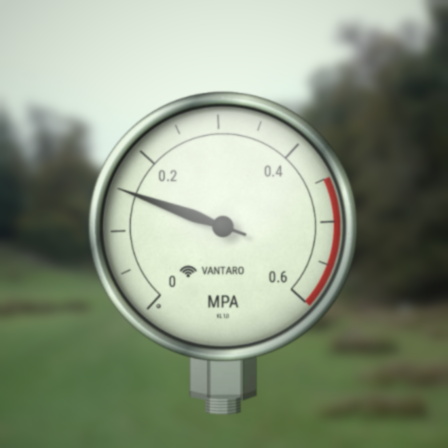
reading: 0.15
